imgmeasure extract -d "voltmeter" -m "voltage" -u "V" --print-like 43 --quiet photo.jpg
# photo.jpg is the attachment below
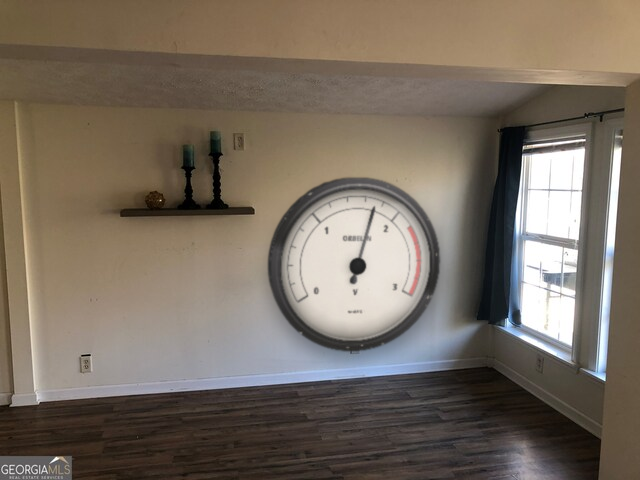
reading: 1.7
